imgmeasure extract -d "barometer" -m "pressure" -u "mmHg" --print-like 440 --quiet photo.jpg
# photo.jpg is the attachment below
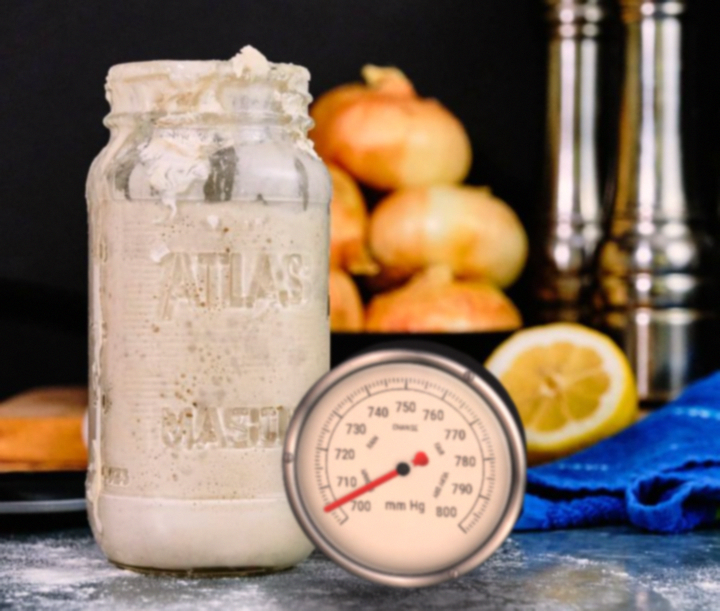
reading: 705
